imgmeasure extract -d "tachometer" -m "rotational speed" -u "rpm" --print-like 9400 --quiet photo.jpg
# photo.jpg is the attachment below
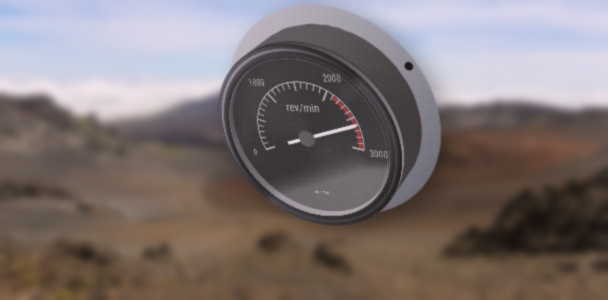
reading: 2600
